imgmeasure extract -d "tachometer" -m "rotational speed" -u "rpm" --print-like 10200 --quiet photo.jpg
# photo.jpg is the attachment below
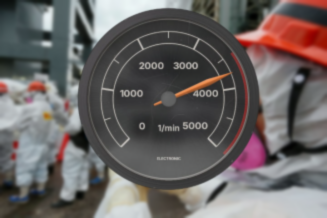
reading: 3750
